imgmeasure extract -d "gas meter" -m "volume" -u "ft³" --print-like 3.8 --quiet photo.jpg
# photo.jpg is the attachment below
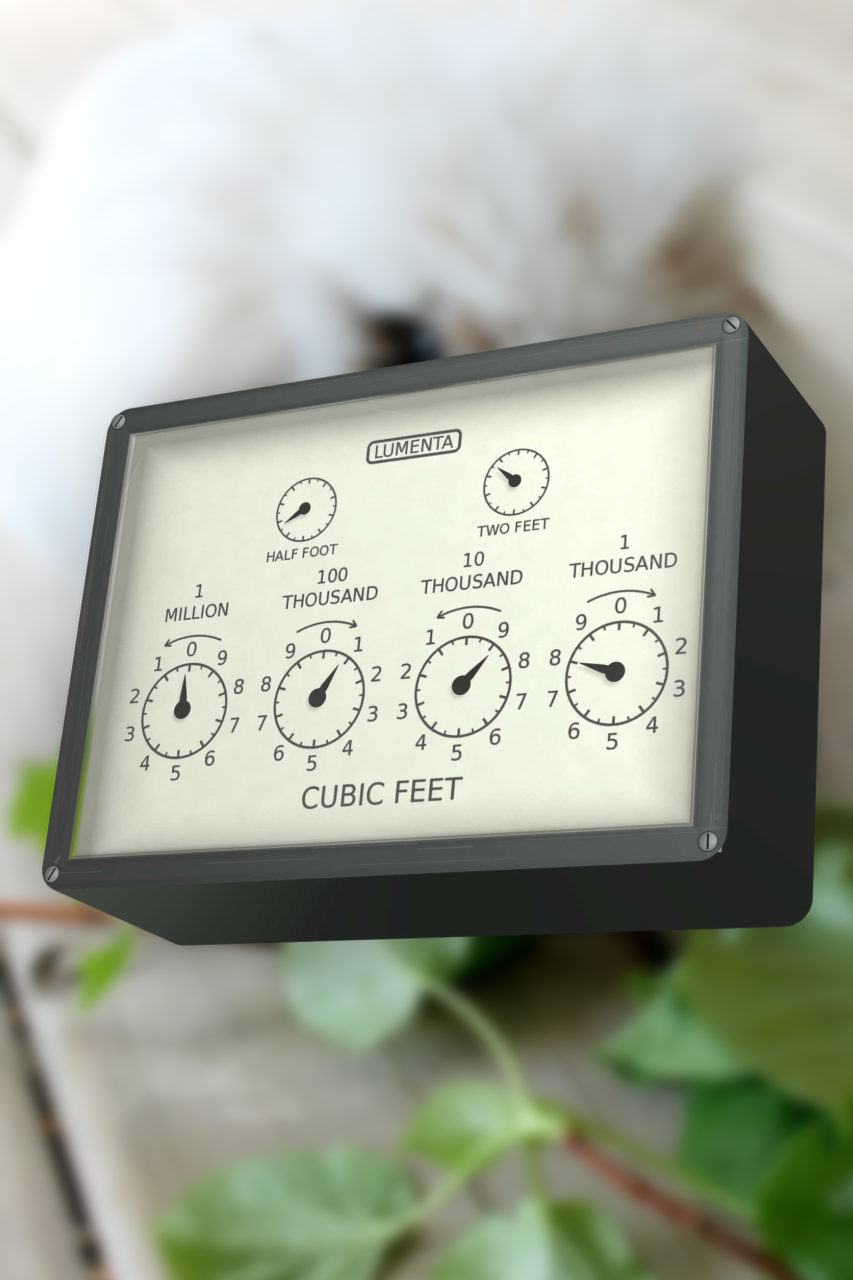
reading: 8800
